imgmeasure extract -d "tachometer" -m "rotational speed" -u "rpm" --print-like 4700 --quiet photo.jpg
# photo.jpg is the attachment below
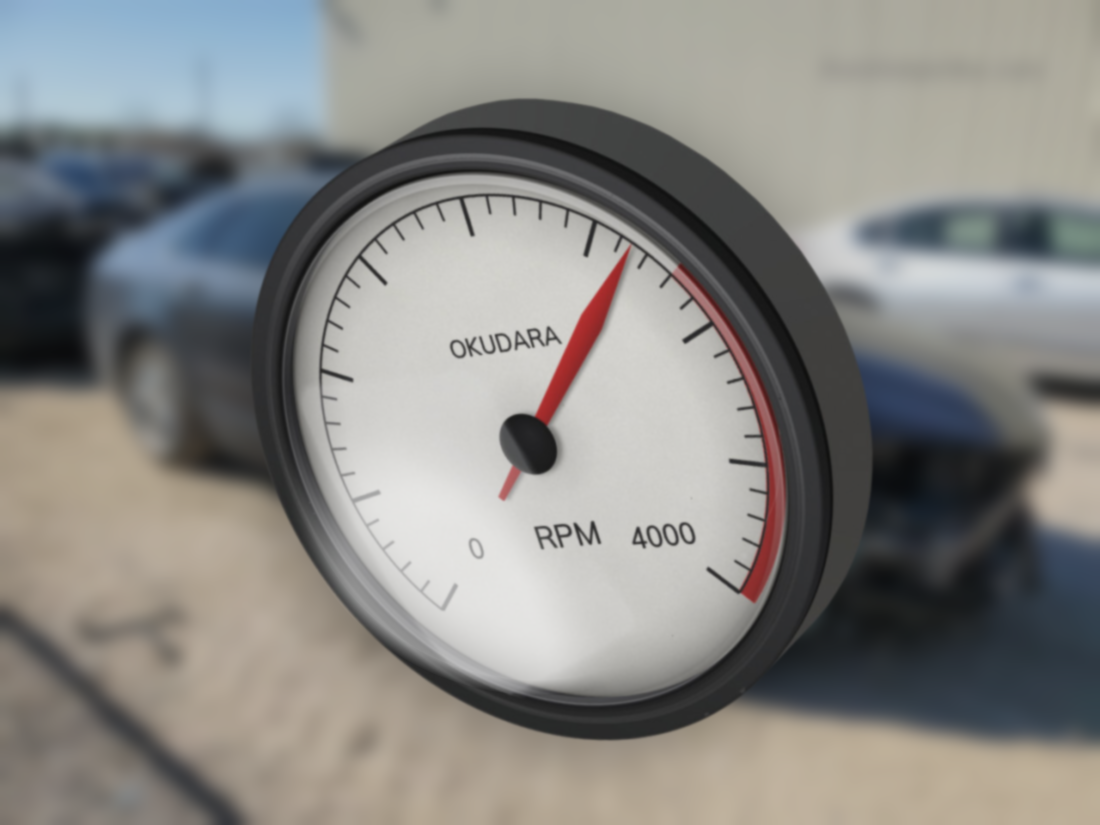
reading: 2650
